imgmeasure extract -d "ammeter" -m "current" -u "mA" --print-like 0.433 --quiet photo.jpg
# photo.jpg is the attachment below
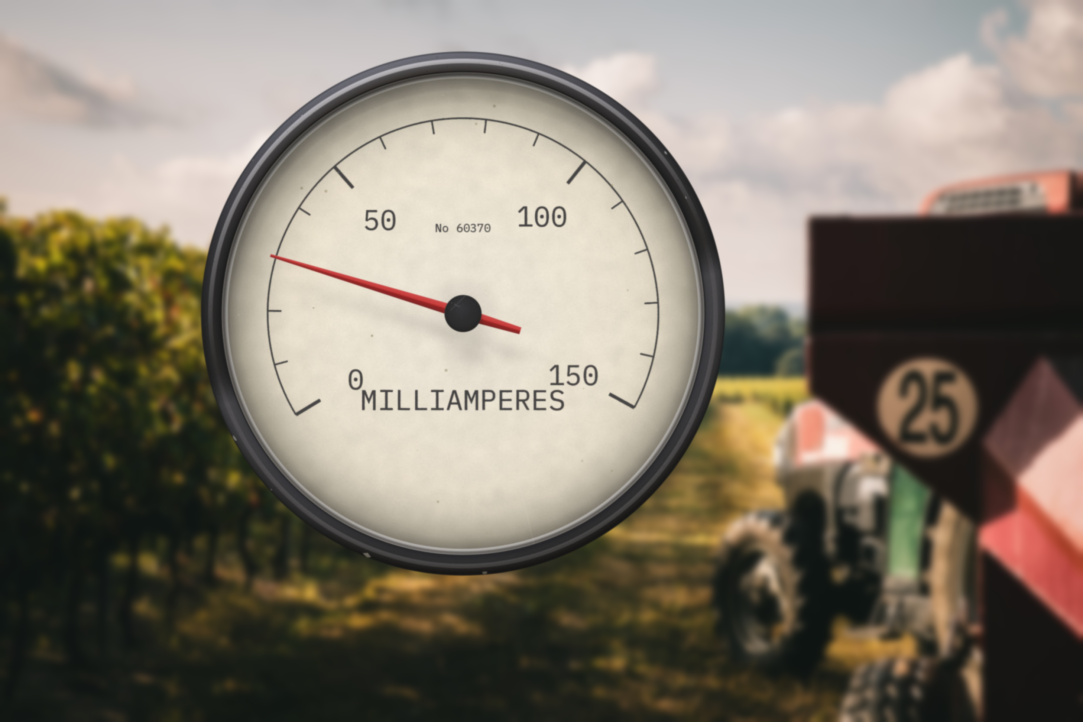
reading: 30
